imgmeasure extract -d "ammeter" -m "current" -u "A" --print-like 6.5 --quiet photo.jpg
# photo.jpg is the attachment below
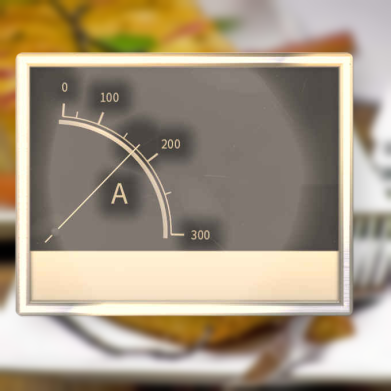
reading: 175
